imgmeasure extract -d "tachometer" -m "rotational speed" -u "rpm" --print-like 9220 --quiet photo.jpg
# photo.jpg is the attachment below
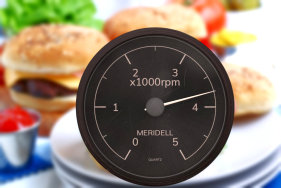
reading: 3750
